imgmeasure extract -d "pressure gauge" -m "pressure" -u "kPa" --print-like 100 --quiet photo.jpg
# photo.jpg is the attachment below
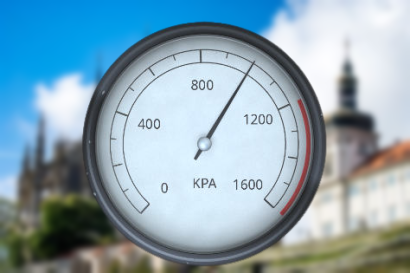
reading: 1000
